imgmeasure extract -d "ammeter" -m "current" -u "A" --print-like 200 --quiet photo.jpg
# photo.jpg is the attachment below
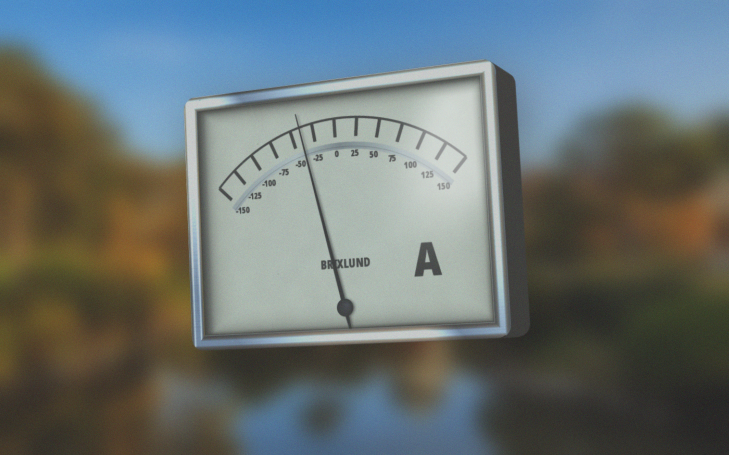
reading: -37.5
